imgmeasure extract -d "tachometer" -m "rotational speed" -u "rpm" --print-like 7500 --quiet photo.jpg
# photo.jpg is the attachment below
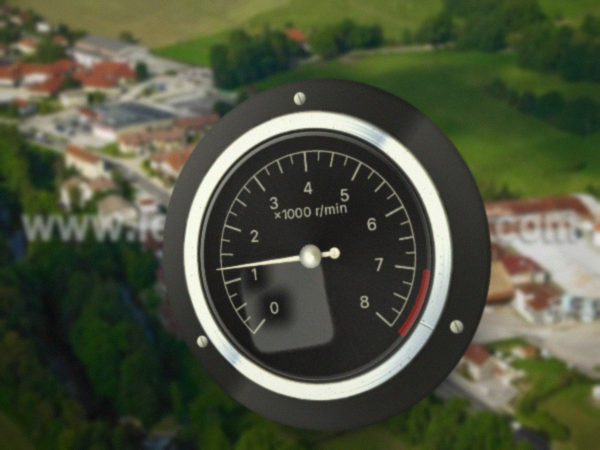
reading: 1250
